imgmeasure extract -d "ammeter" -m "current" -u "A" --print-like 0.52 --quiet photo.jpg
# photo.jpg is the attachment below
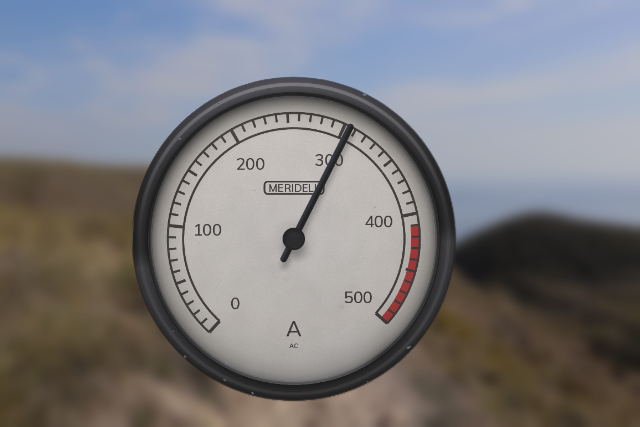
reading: 305
